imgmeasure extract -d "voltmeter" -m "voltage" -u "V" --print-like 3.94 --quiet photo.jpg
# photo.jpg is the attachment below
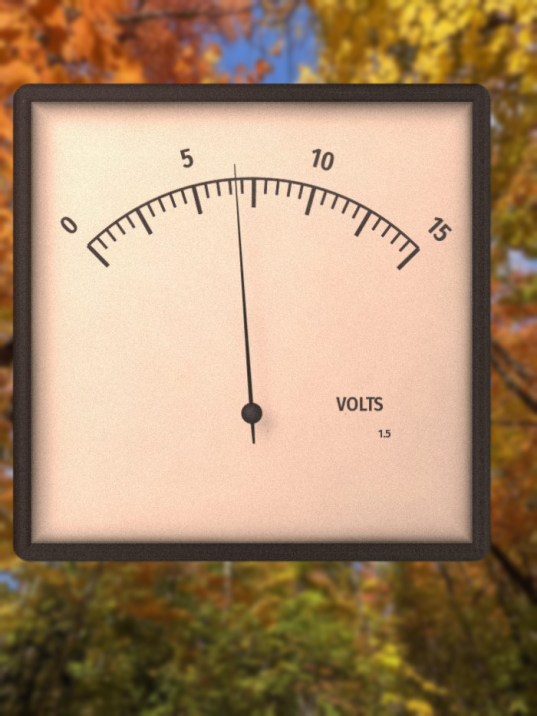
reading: 6.75
